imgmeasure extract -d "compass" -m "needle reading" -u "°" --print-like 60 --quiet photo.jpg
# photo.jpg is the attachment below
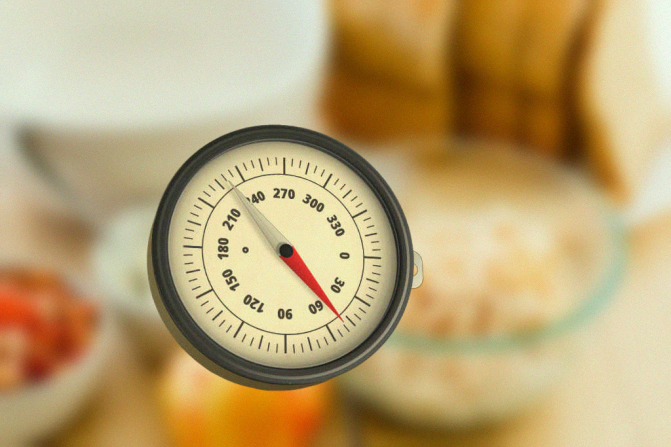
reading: 50
